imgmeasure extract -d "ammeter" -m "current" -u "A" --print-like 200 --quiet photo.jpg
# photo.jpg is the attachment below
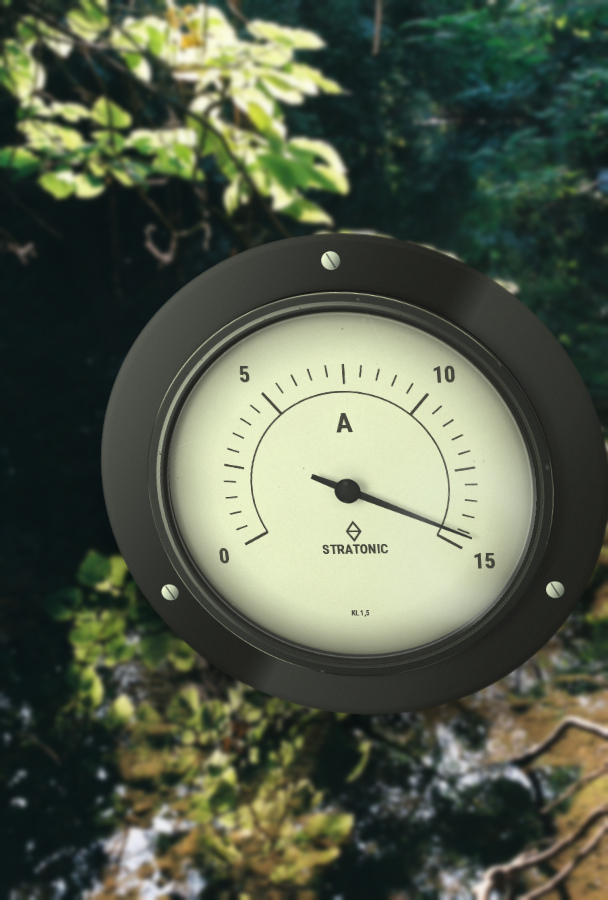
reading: 14.5
